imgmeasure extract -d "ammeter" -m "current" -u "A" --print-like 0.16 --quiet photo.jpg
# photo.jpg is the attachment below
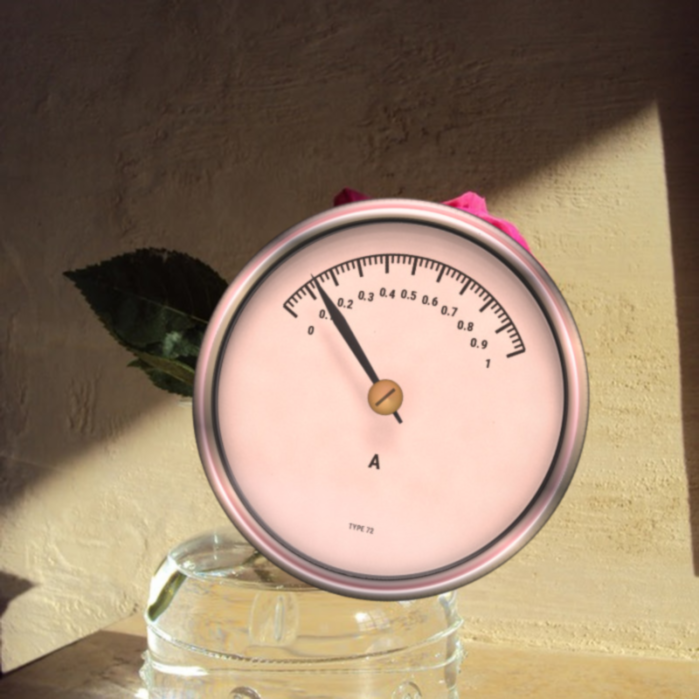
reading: 0.14
